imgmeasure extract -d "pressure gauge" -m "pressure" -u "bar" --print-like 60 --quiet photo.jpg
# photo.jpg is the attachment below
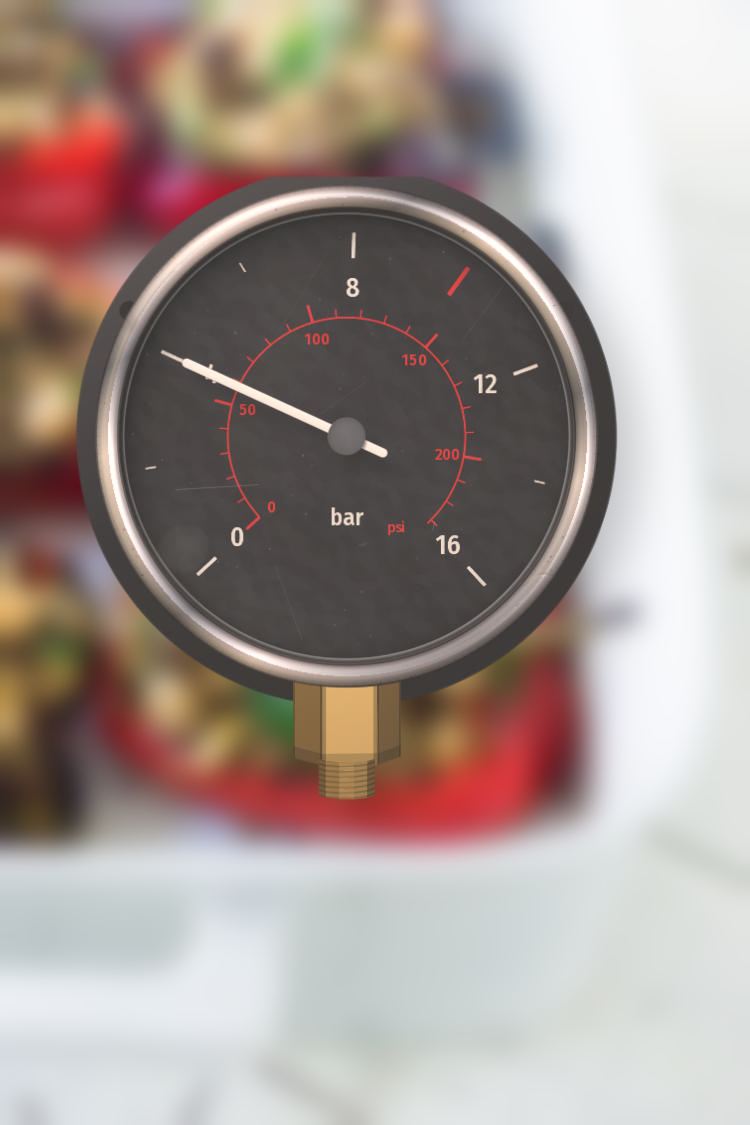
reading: 4
